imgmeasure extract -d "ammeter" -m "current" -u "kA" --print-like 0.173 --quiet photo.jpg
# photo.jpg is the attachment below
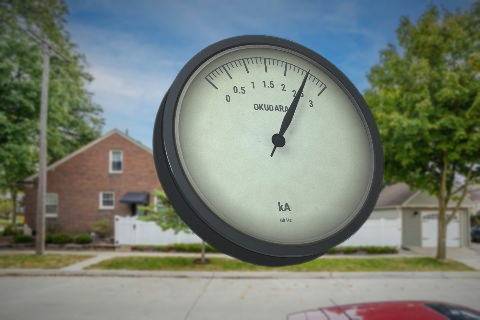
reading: 2.5
